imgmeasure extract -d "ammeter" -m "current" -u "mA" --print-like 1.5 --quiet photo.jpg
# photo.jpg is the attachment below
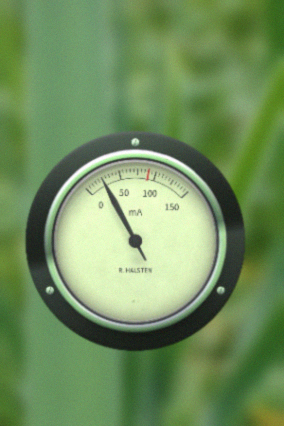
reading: 25
